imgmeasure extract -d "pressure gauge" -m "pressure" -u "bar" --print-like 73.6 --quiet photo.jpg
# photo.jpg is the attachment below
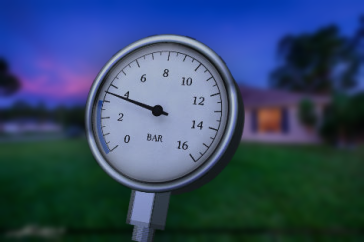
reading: 3.5
